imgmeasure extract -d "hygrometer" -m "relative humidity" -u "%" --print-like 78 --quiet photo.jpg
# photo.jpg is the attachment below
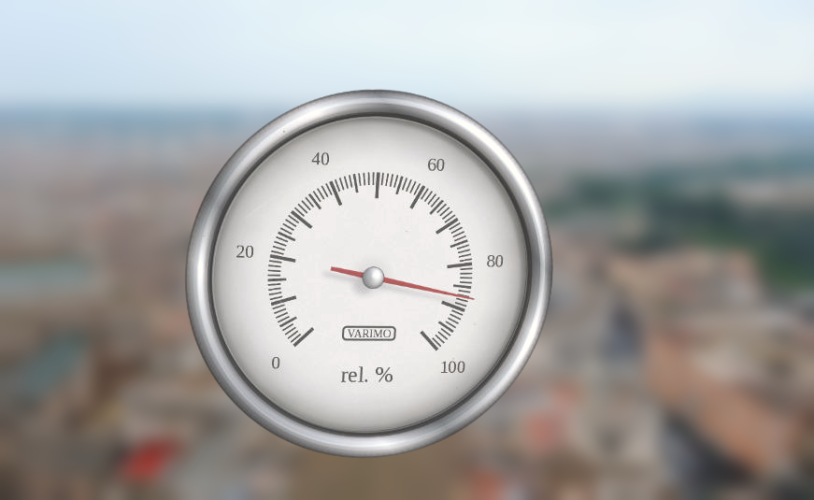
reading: 87
